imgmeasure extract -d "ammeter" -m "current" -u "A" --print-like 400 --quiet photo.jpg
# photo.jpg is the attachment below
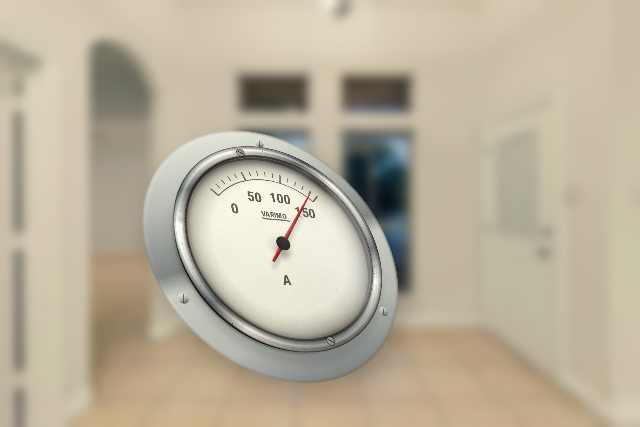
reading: 140
